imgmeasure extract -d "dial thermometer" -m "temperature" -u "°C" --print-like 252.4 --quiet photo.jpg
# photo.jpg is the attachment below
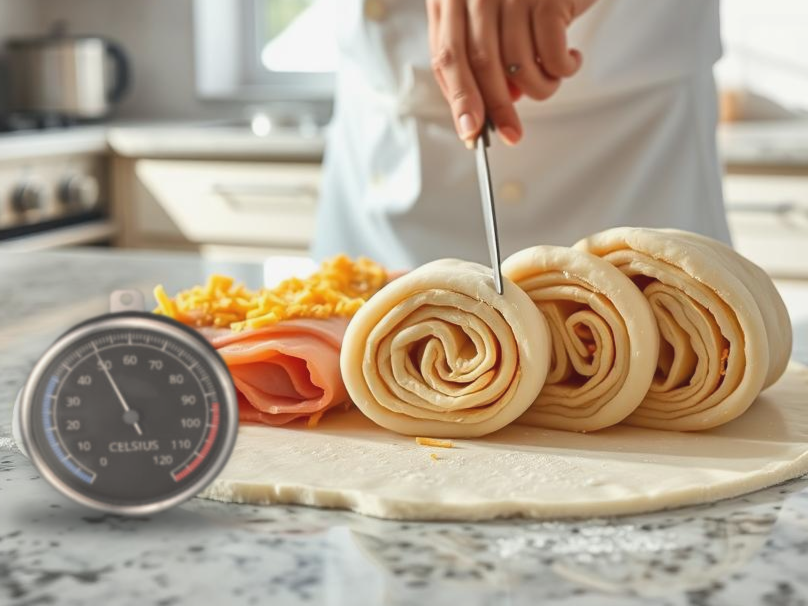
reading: 50
